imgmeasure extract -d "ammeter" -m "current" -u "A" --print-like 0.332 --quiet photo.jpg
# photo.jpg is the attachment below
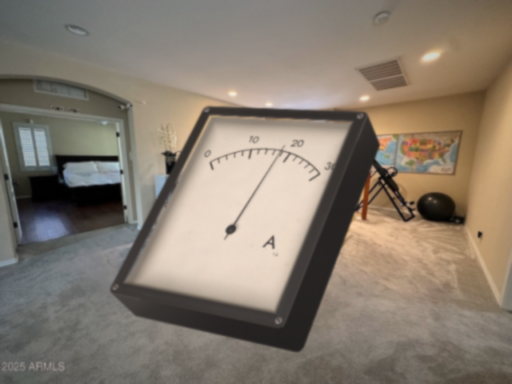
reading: 18
